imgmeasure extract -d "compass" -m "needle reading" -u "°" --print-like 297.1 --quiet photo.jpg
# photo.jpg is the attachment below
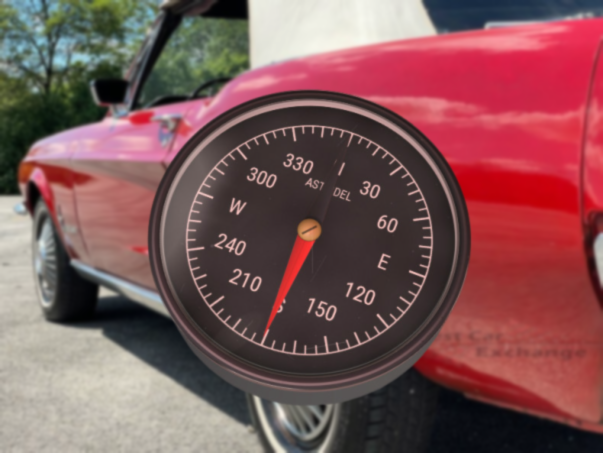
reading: 180
